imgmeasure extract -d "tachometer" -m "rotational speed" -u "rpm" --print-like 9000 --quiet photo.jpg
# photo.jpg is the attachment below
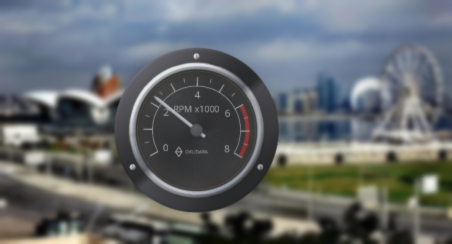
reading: 2250
